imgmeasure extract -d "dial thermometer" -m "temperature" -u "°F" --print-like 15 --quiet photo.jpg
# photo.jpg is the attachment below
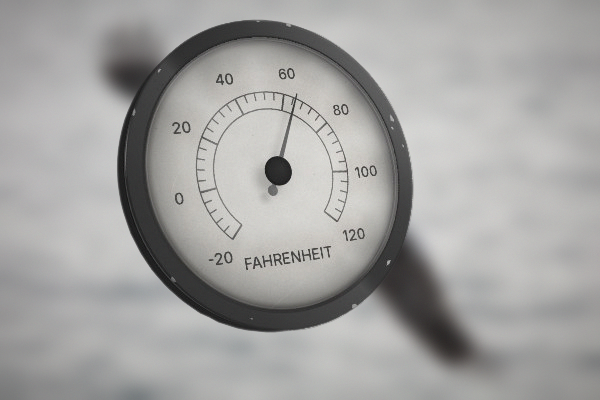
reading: 64
